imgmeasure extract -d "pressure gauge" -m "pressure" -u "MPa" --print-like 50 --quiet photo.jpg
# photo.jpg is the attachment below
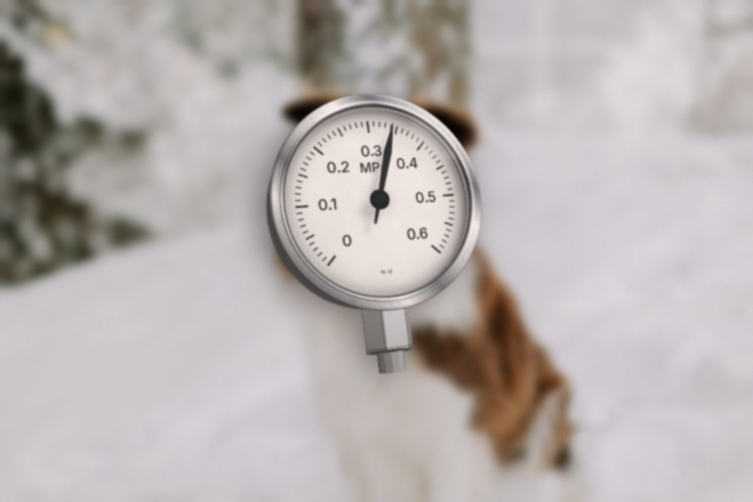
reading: 0.34
